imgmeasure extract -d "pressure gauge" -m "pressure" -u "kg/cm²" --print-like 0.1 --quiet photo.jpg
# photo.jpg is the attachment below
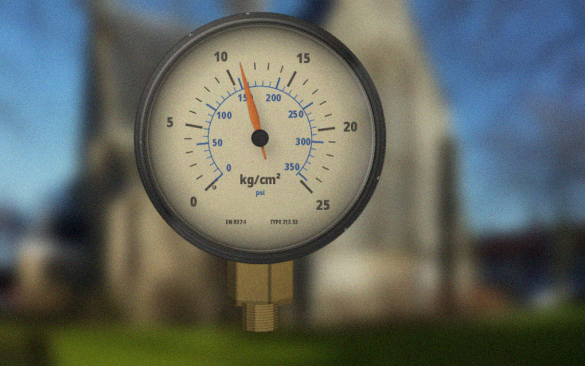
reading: 11
